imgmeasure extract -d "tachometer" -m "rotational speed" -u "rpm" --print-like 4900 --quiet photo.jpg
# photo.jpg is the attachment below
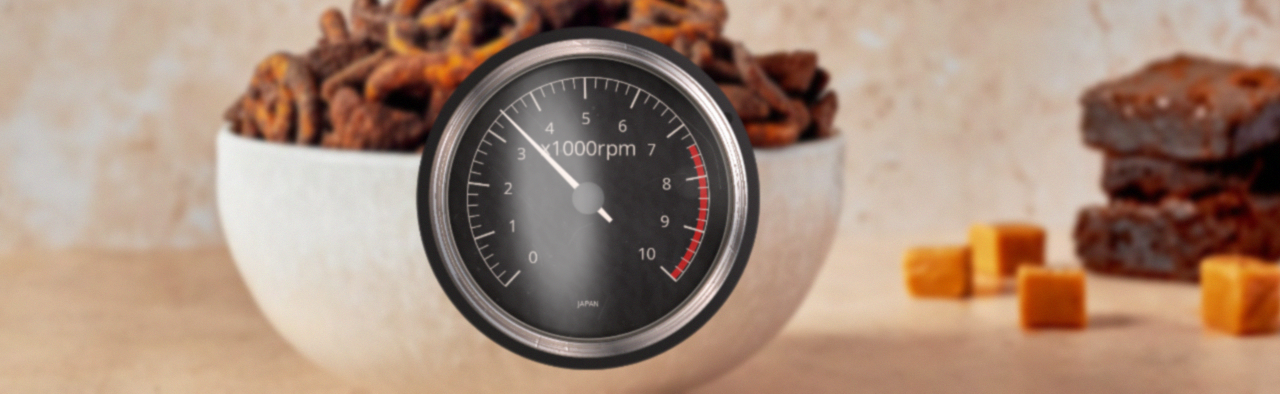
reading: 3400
